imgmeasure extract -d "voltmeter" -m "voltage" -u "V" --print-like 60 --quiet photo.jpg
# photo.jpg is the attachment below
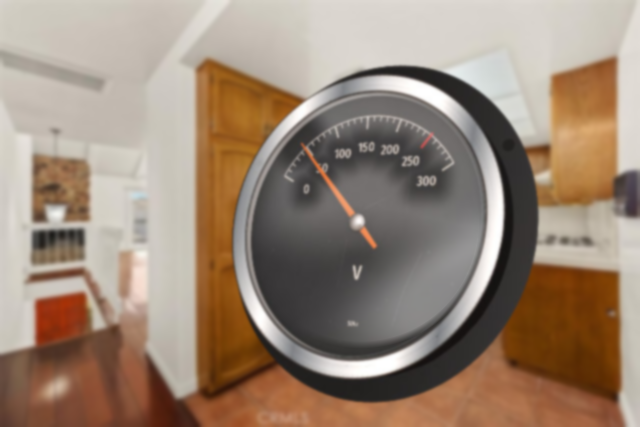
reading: 50
